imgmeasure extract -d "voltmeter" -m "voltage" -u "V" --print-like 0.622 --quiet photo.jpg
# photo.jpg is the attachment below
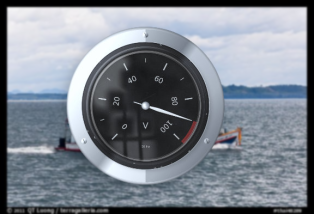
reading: 90
